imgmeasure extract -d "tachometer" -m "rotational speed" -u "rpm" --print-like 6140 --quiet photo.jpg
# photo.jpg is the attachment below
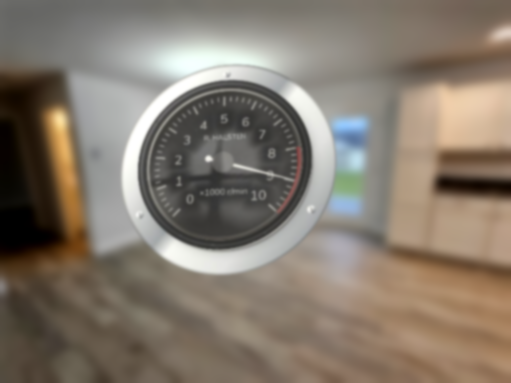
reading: 9000
